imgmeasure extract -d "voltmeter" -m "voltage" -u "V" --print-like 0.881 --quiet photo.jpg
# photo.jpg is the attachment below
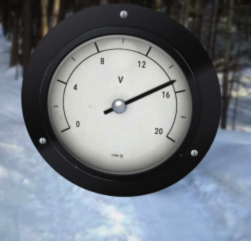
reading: 15
